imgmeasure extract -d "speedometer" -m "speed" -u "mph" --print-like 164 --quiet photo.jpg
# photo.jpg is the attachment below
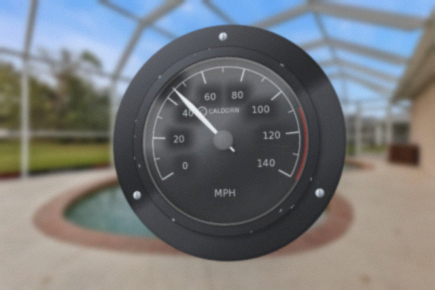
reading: 45
